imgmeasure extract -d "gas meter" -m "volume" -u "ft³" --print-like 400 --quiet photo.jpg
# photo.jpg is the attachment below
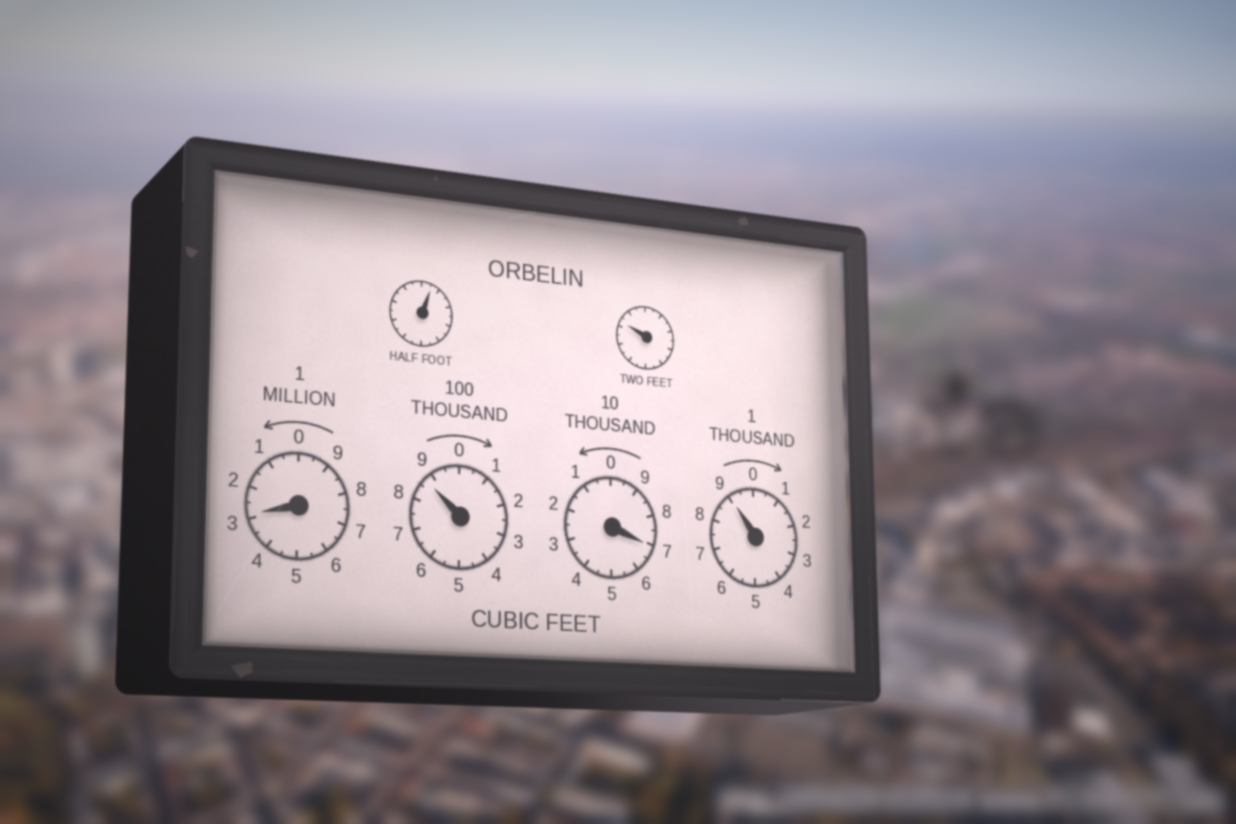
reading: 286900
